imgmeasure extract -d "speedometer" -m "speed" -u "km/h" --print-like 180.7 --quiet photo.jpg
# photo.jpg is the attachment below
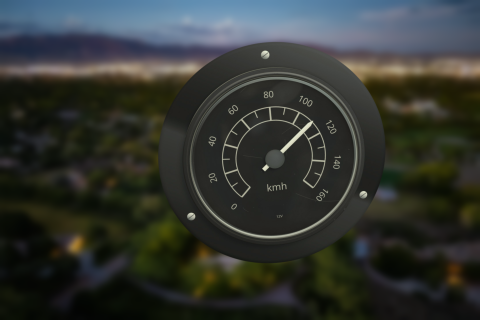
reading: 110
